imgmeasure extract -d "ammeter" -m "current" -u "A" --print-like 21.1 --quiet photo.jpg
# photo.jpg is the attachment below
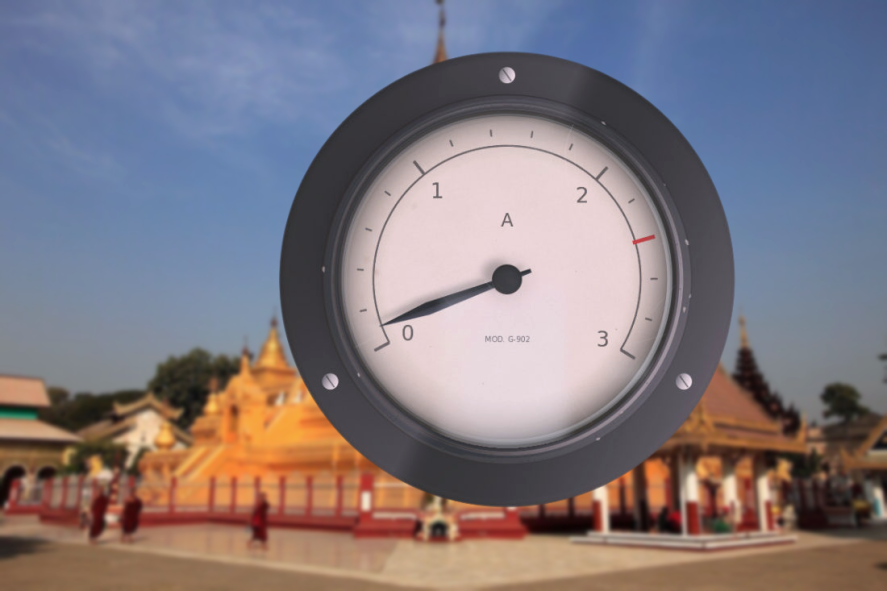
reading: 0.1
